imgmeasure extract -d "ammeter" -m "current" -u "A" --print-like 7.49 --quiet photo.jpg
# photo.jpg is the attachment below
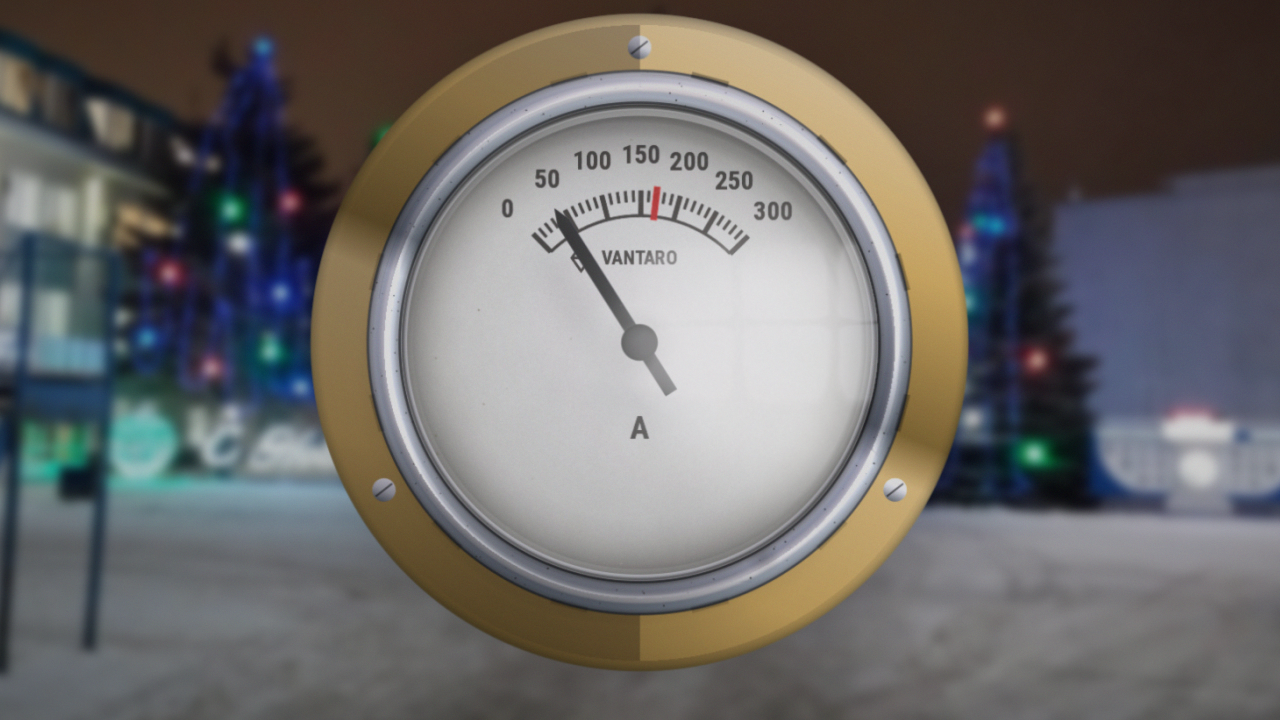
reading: 40
